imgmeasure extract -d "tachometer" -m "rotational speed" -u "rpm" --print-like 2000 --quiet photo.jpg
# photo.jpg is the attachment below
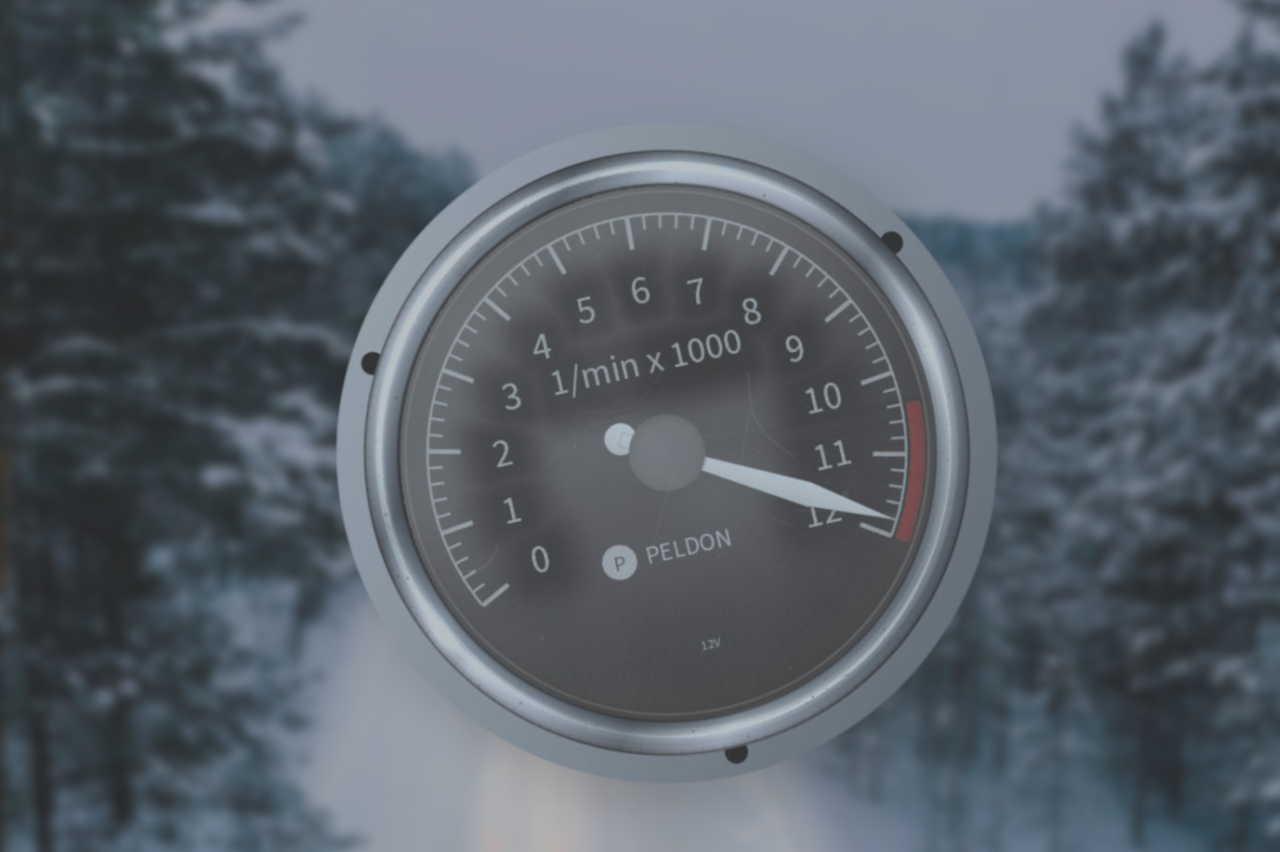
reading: 11800
